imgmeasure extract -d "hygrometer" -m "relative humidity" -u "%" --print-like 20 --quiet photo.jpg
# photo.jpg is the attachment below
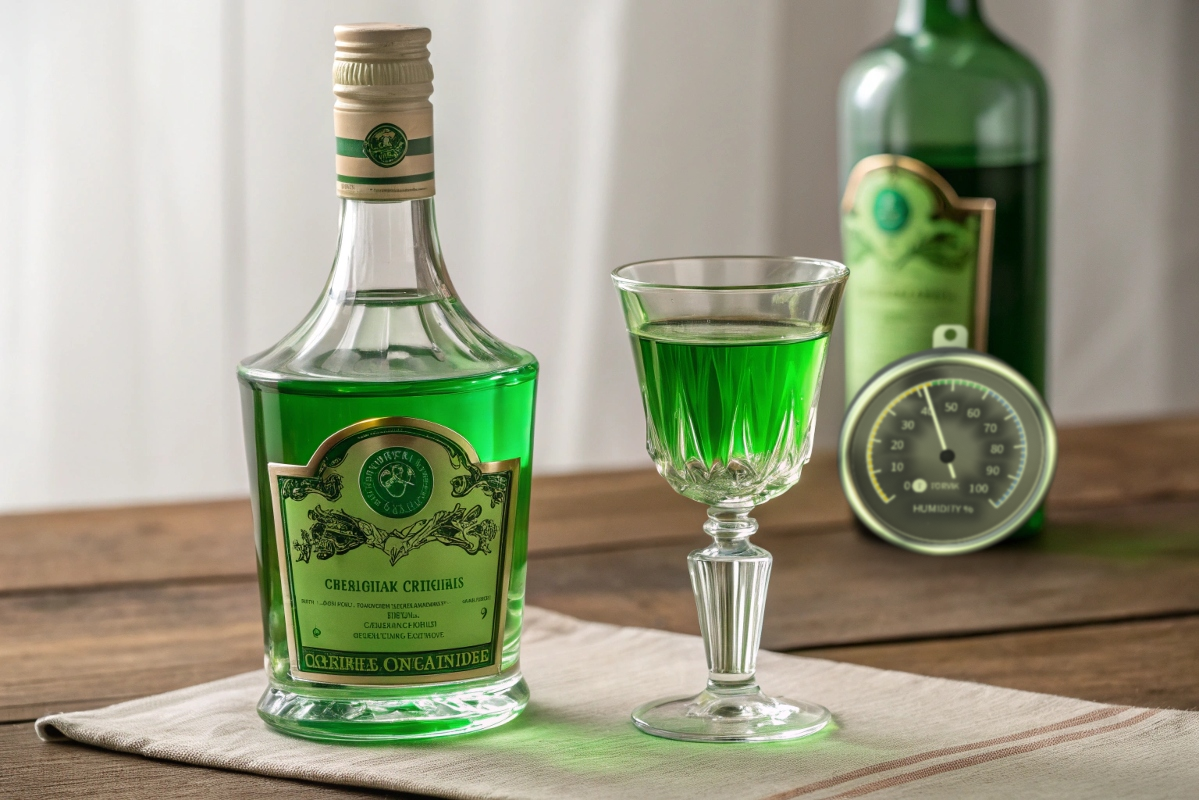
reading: 42
